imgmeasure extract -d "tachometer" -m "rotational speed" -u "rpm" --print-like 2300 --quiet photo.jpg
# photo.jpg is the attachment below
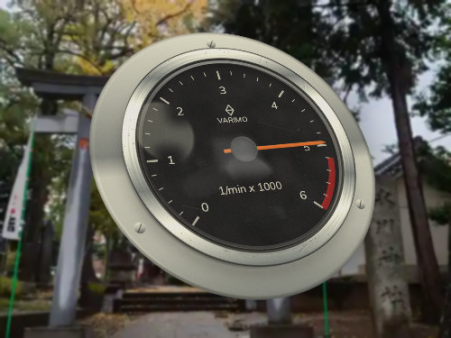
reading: 5000
